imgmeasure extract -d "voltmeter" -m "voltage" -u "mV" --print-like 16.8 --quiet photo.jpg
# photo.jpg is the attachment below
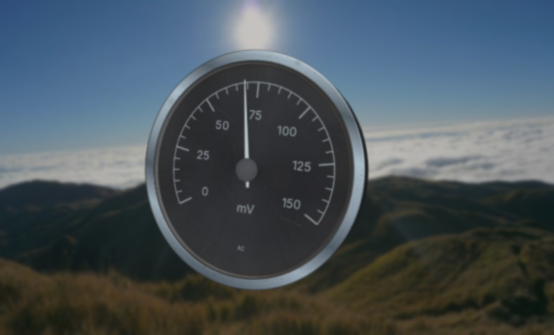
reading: 70
